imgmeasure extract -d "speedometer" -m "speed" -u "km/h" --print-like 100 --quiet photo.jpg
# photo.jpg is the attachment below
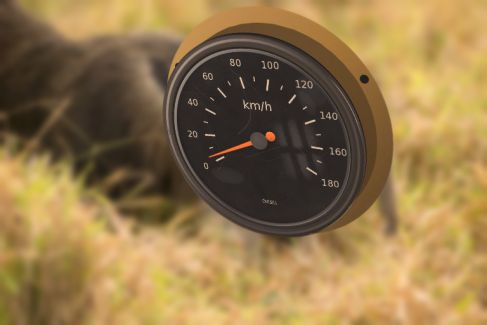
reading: 5
